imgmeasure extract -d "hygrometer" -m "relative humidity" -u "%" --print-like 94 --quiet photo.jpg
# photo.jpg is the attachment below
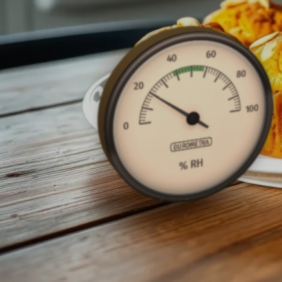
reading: 20
